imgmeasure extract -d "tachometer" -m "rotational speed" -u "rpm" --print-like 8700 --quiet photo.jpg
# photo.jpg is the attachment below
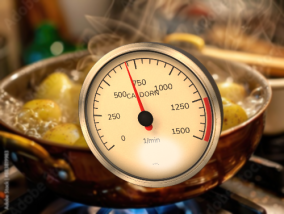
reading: 700
